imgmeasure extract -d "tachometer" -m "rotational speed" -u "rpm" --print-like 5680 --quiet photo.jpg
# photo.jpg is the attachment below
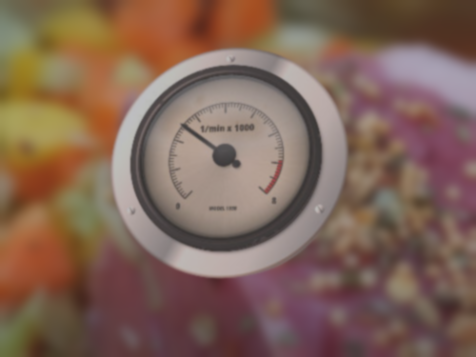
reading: 2500
